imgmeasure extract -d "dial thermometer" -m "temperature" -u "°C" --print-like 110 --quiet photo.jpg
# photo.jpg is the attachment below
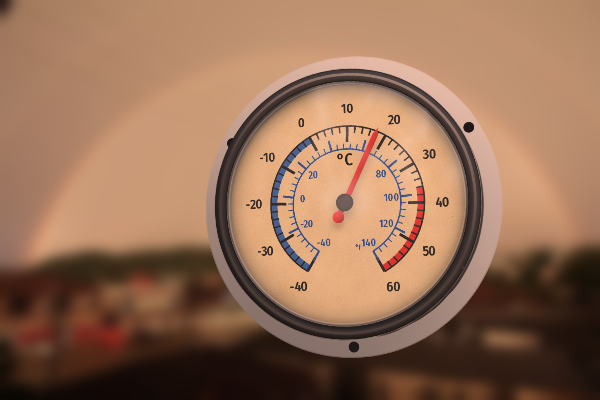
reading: 18
